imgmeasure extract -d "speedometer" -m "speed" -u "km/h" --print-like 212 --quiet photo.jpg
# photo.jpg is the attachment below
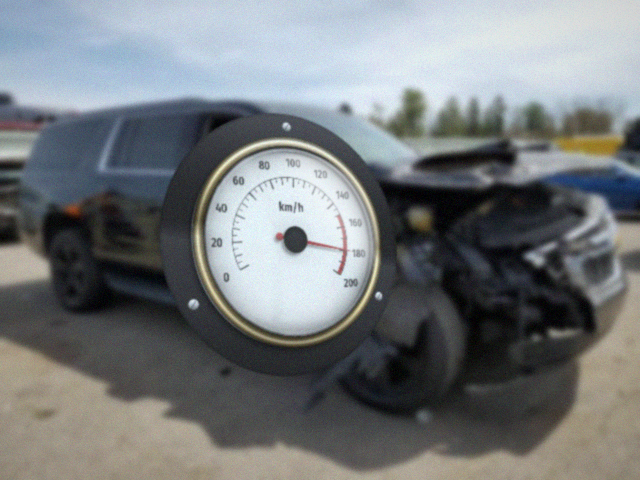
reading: 180
